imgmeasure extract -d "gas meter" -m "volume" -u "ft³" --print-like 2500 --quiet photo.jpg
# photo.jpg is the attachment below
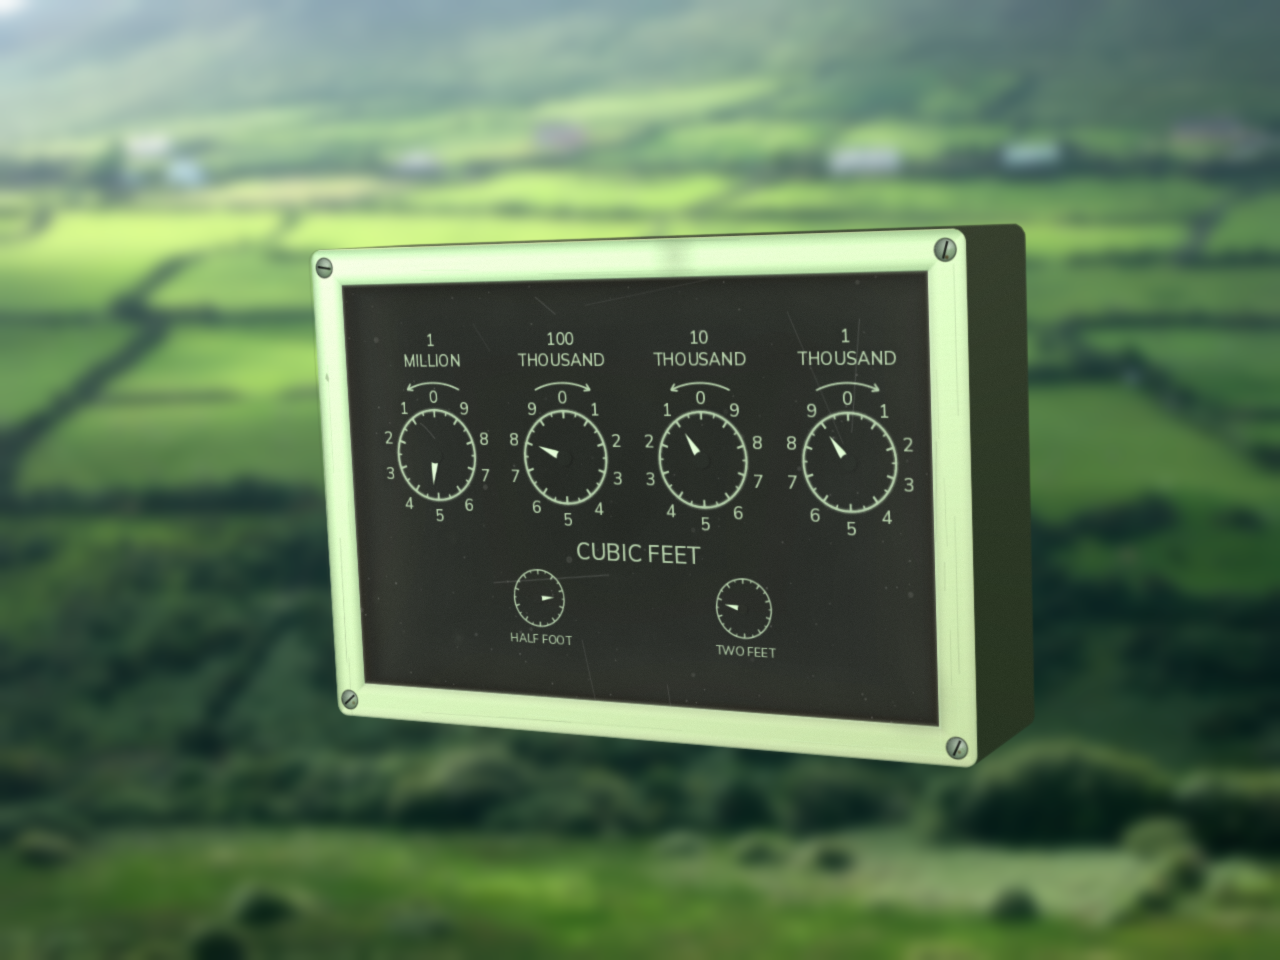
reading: 480900
